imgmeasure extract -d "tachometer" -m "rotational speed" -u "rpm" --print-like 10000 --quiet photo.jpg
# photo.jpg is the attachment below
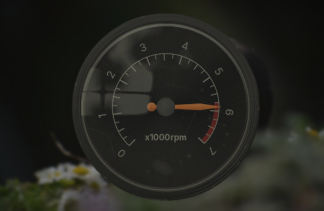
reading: 5875
